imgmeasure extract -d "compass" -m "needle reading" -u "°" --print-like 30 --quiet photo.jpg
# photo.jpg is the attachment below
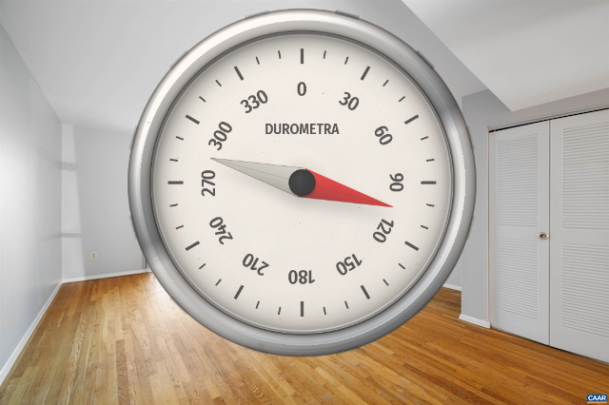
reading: 105
